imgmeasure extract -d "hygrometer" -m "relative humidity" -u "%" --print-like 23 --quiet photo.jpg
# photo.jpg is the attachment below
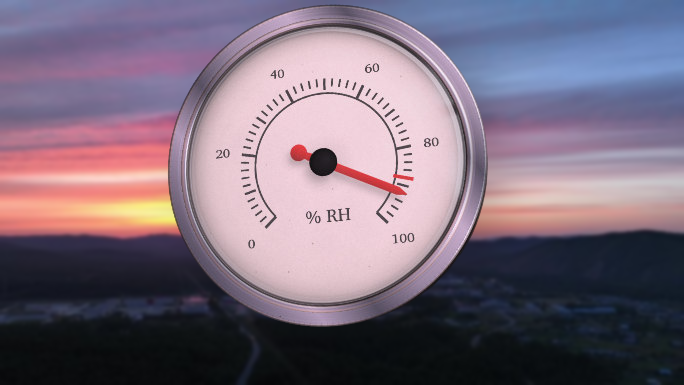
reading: 92
